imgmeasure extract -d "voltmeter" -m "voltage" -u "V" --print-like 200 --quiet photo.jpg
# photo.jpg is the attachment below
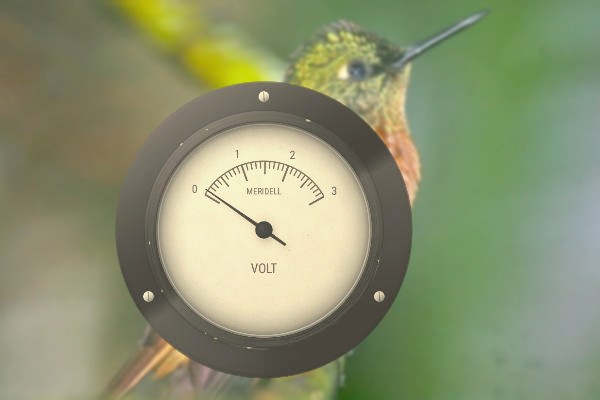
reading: 0.1
